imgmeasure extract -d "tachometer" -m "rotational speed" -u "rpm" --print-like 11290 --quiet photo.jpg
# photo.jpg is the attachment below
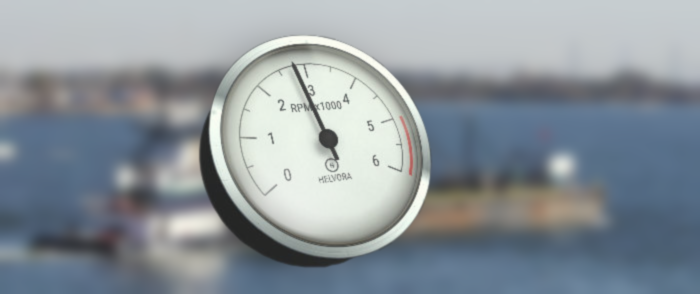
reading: 2750
